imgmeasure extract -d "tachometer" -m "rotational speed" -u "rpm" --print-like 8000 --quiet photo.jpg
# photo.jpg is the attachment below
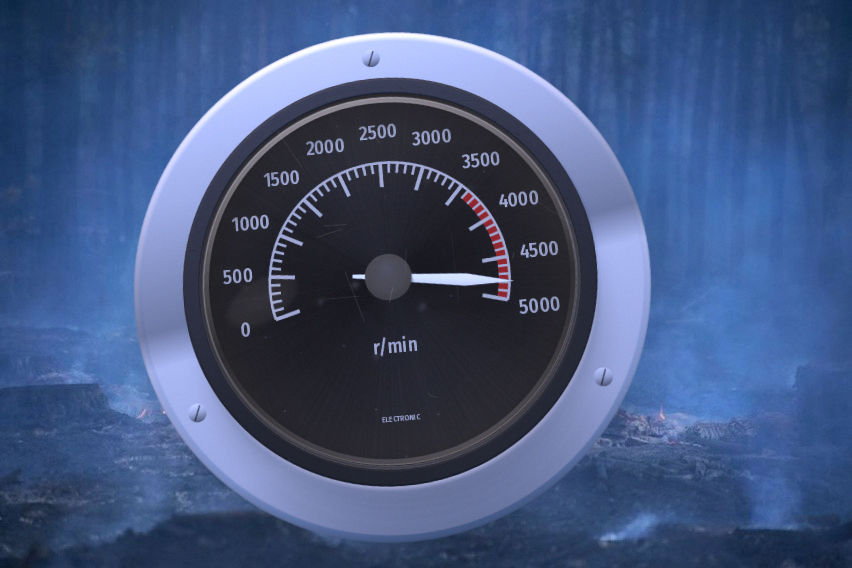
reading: 4800
